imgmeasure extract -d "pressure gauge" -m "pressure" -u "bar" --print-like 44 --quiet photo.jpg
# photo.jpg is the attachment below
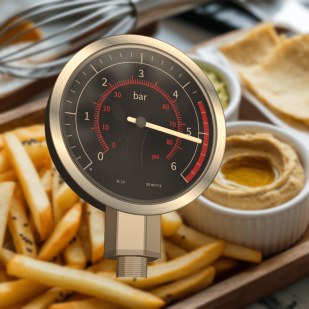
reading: 5.2
